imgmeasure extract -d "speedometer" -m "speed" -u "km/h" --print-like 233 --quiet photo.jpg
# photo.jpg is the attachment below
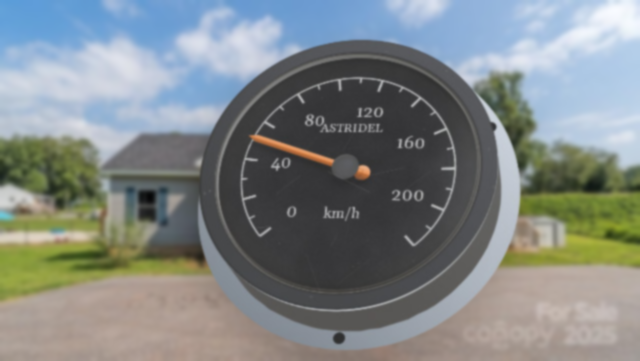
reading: 50
